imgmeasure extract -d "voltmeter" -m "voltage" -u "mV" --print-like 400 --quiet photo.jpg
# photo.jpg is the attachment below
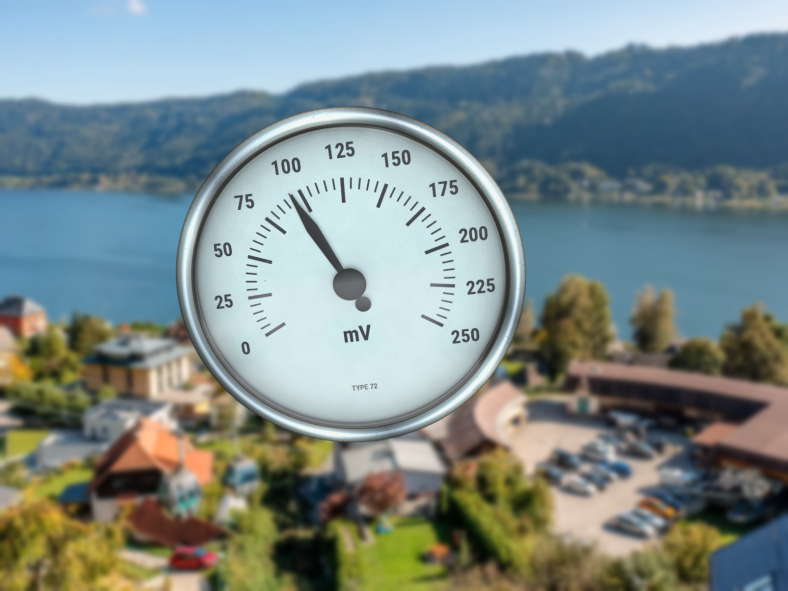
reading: 95
